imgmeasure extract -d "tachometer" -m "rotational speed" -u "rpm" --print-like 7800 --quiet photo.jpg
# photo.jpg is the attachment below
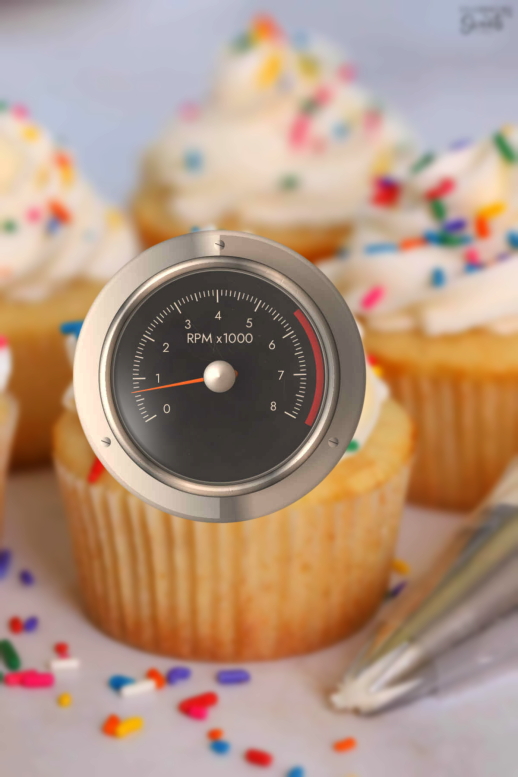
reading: 700
